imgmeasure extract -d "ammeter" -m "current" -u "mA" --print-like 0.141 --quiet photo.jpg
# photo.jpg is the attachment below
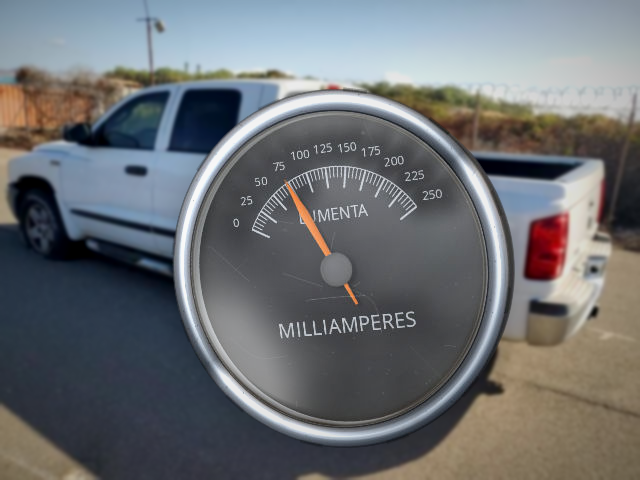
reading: 75
